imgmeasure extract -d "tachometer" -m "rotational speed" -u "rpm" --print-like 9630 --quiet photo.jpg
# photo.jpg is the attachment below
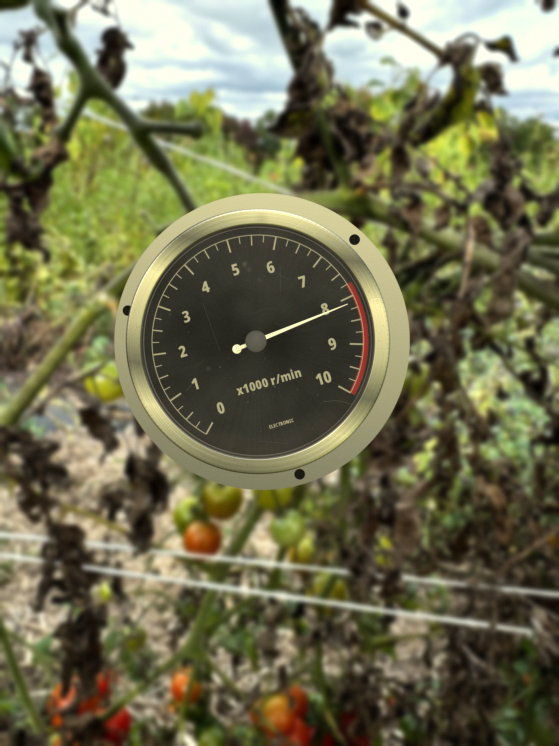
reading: 8125
